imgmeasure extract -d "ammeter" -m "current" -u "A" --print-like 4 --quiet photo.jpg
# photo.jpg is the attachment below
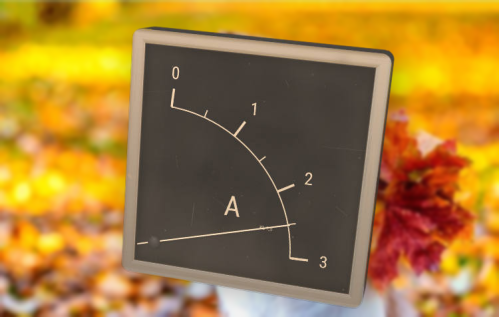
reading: 2.5
